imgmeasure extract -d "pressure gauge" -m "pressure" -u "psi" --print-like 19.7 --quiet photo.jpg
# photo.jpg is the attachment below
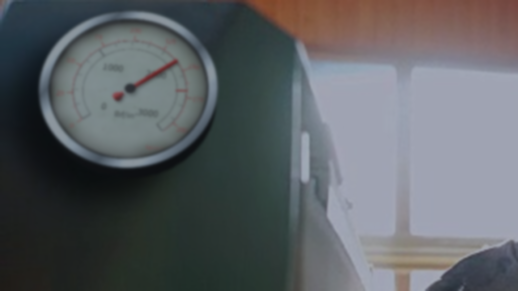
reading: 2000
